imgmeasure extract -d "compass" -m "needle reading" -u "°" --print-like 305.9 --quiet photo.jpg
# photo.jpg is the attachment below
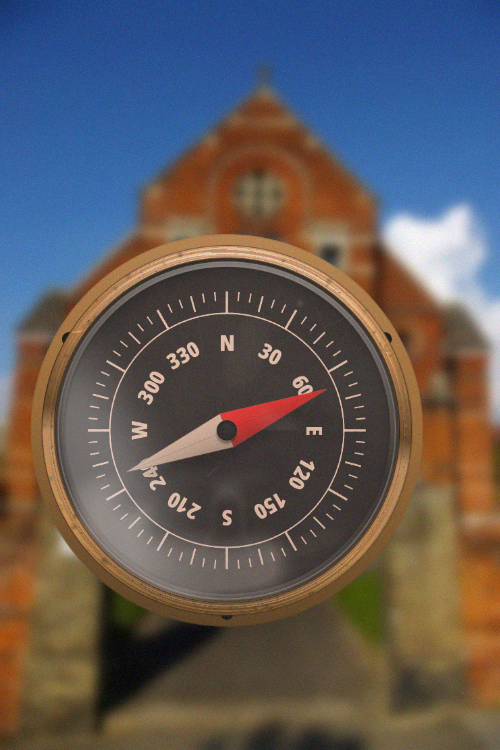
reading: 67.5
